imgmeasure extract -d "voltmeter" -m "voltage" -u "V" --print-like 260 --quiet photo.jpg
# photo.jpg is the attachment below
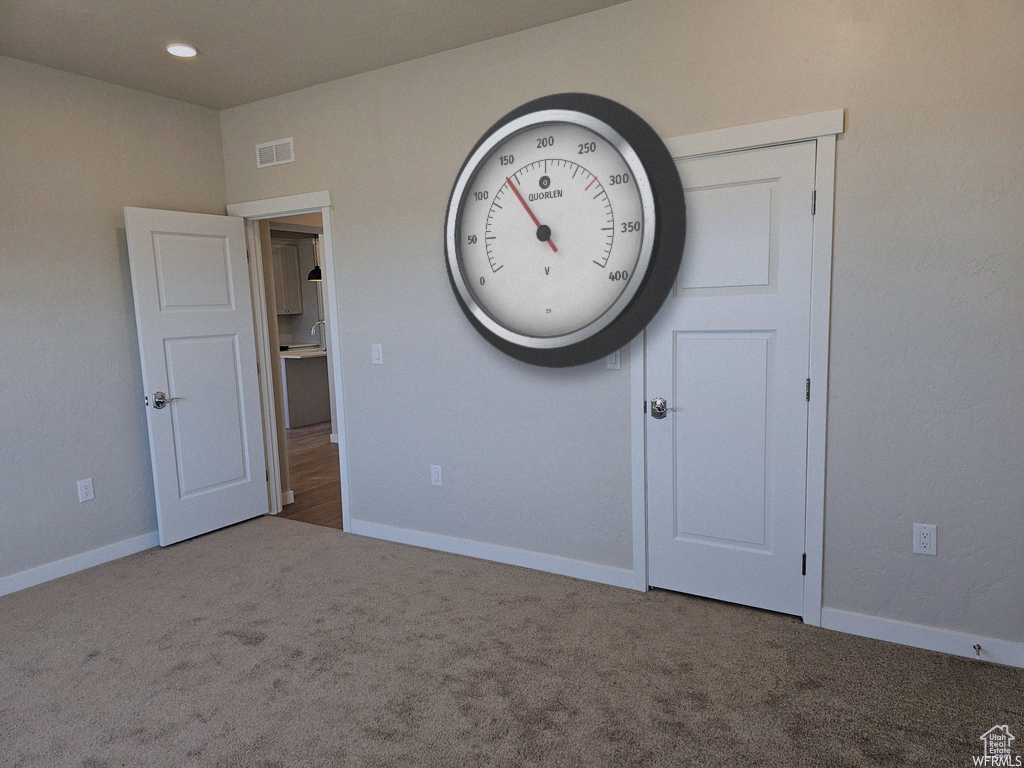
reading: 140
